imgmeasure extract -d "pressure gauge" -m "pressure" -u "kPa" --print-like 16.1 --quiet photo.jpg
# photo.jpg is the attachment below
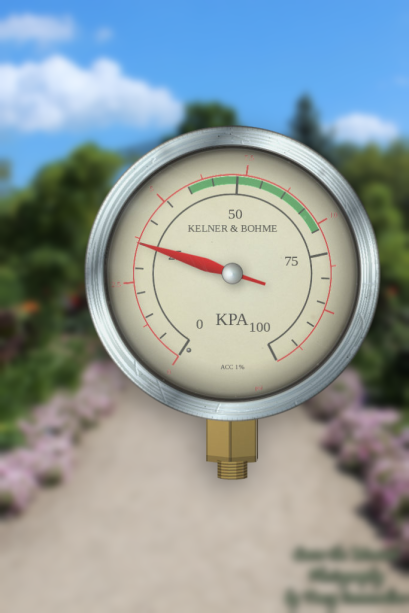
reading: 25
